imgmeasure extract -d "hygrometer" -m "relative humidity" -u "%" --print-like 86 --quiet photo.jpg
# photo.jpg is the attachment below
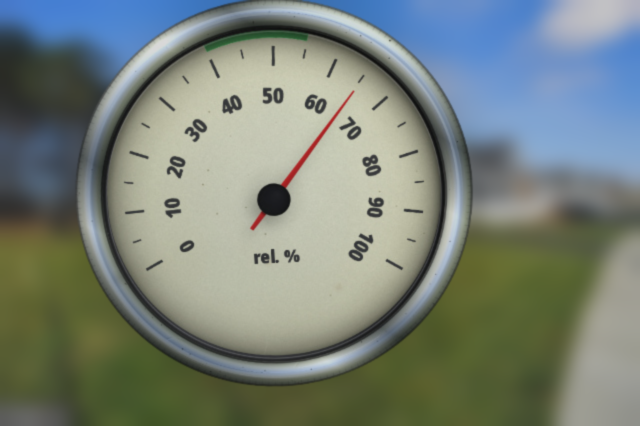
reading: 65
